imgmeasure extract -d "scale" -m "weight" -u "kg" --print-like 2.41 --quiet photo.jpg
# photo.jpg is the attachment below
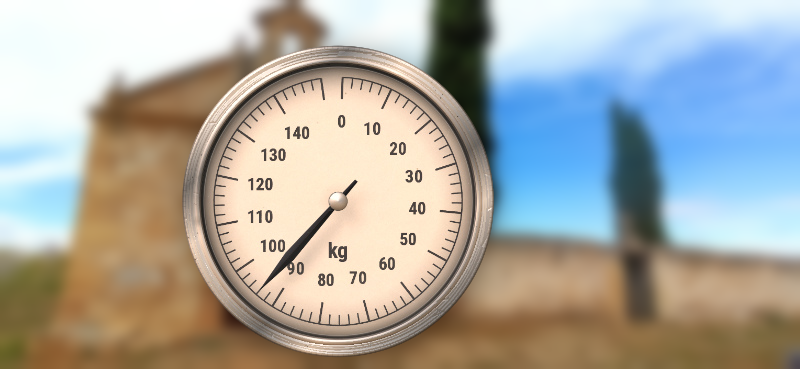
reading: 94
